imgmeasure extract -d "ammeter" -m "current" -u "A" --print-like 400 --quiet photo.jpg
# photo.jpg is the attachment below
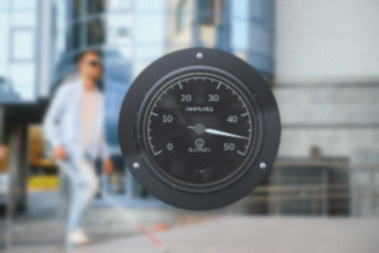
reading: 46
